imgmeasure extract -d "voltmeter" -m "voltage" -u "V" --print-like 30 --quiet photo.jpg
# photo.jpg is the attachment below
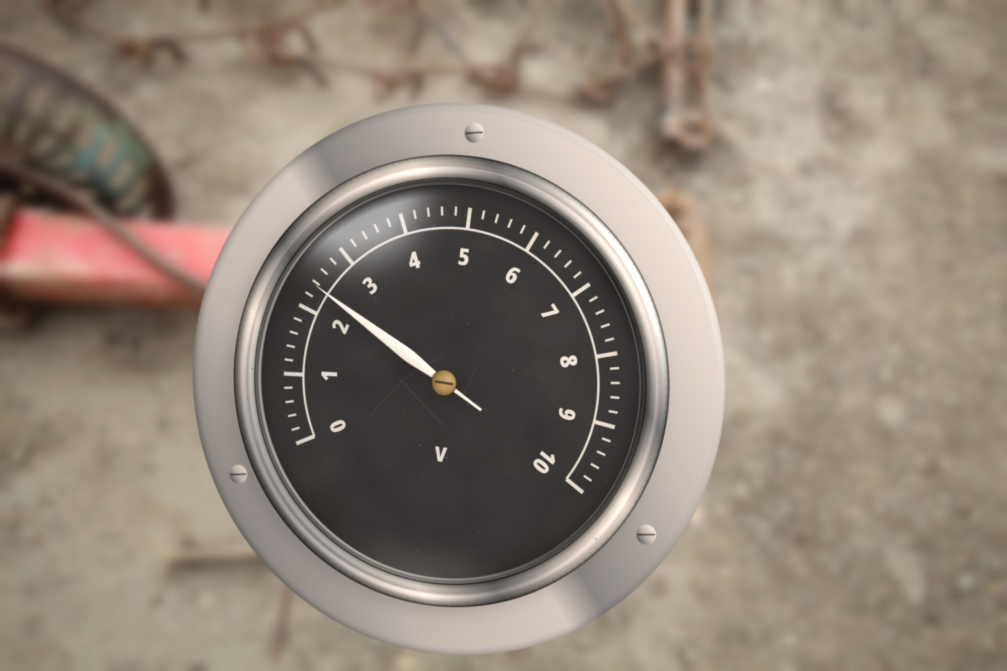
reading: 2.4
